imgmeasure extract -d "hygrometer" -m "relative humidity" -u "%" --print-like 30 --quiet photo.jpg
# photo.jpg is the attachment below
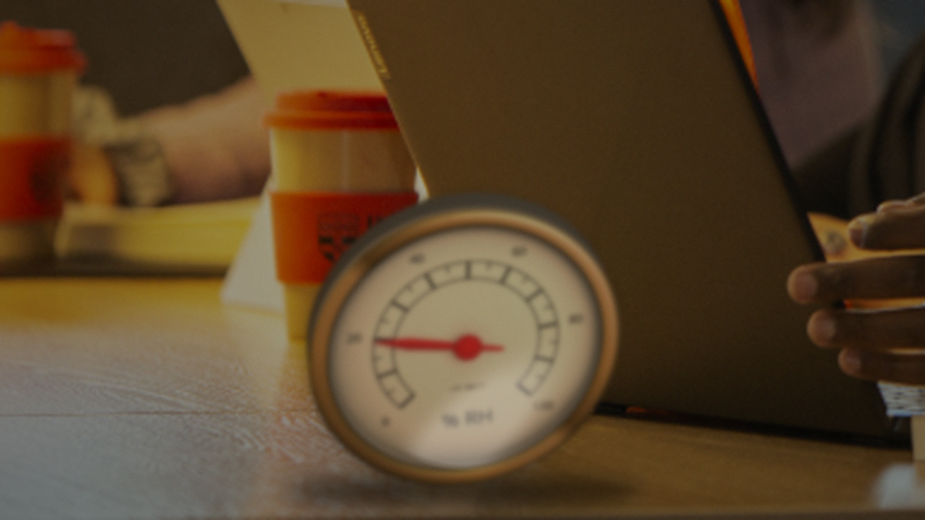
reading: 20
